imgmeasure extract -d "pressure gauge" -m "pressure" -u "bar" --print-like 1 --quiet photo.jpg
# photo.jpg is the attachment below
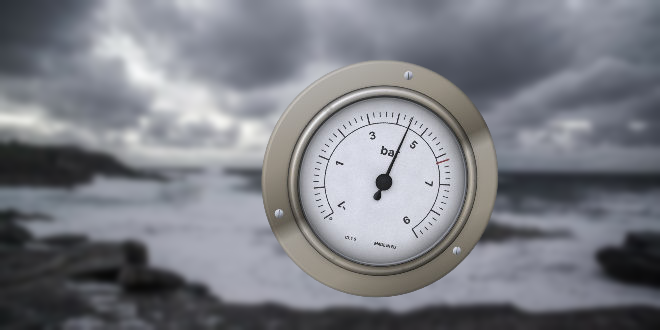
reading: 4.4
